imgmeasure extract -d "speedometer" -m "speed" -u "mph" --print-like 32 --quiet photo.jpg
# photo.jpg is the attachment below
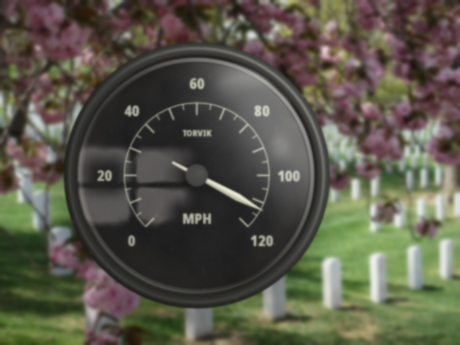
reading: 112.5
